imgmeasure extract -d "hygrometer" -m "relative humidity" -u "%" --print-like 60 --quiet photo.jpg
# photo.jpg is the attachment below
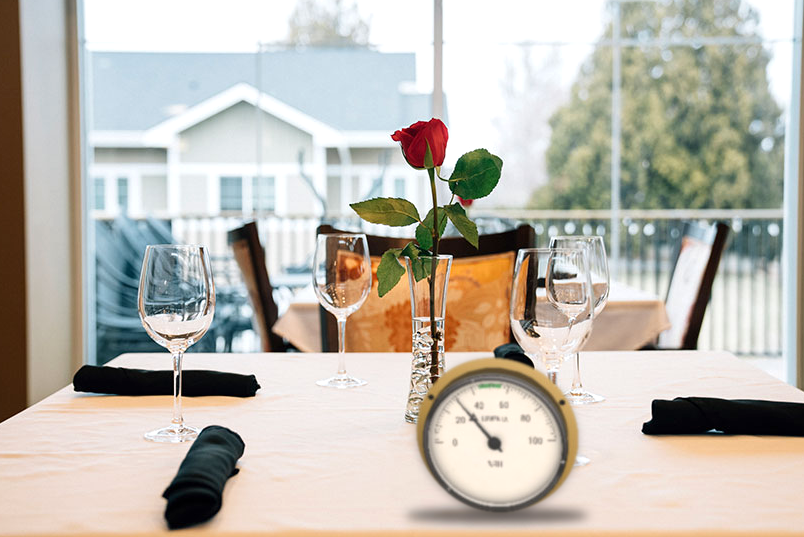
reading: 30
